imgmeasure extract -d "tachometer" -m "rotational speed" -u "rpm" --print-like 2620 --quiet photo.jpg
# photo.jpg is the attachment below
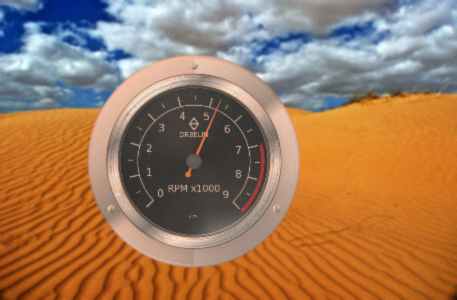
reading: 5250
